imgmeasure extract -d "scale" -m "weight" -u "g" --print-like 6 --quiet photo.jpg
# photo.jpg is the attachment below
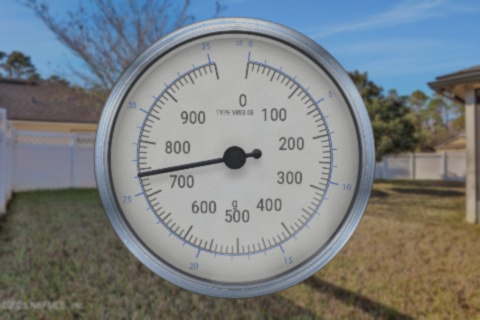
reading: 740
